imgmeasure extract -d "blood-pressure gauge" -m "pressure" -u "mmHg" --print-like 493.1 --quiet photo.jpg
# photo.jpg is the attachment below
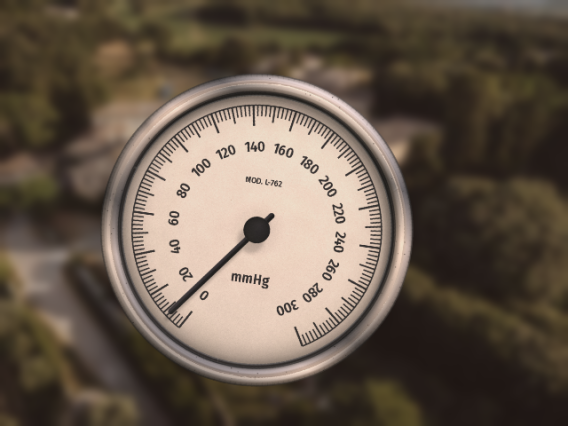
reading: 8
